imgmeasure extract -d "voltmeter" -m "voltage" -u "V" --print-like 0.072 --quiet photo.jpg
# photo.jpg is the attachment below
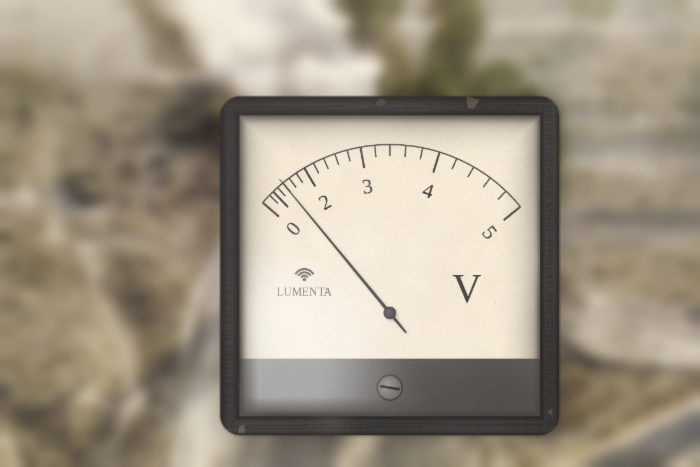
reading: 1.4
